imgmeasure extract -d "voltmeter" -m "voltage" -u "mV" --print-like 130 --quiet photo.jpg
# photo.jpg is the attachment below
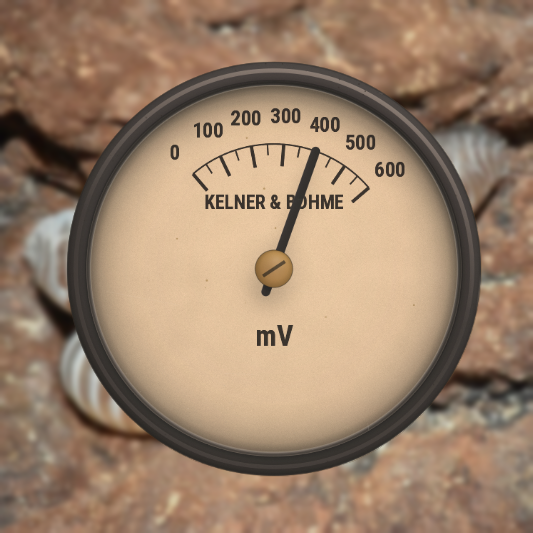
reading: 400
